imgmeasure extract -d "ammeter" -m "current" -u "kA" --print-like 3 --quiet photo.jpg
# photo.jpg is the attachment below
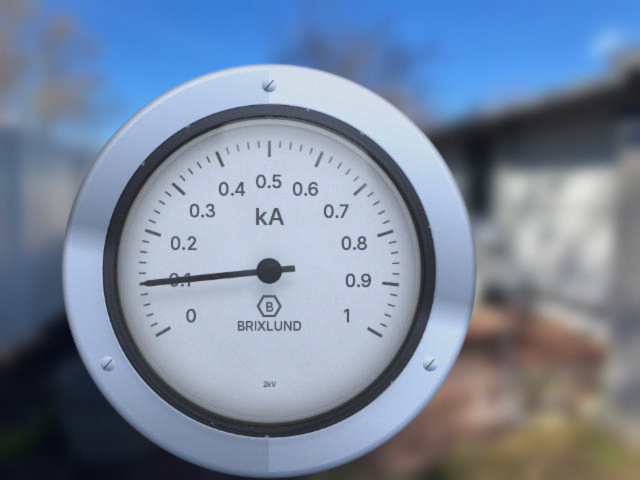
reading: 0.1
